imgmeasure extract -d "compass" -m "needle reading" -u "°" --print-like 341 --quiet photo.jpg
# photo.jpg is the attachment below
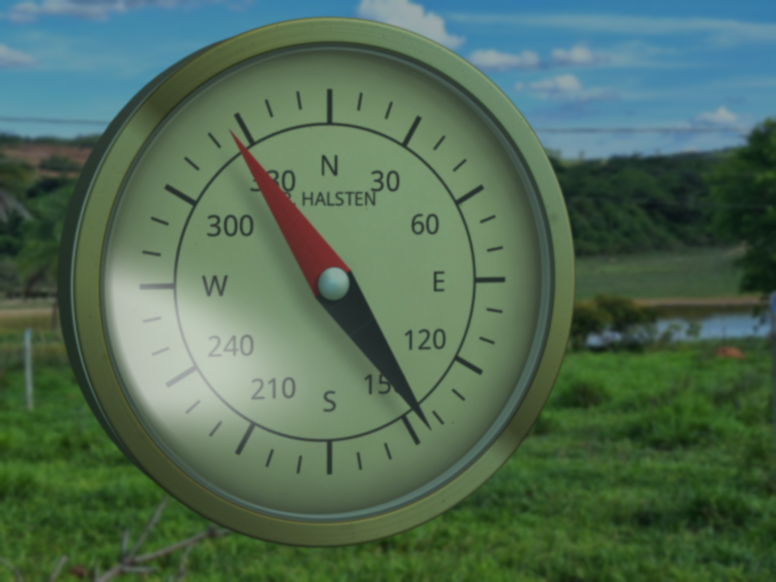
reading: 325
